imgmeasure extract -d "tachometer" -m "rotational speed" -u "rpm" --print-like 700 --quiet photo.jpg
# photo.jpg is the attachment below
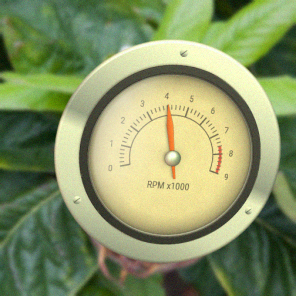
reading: 4000
